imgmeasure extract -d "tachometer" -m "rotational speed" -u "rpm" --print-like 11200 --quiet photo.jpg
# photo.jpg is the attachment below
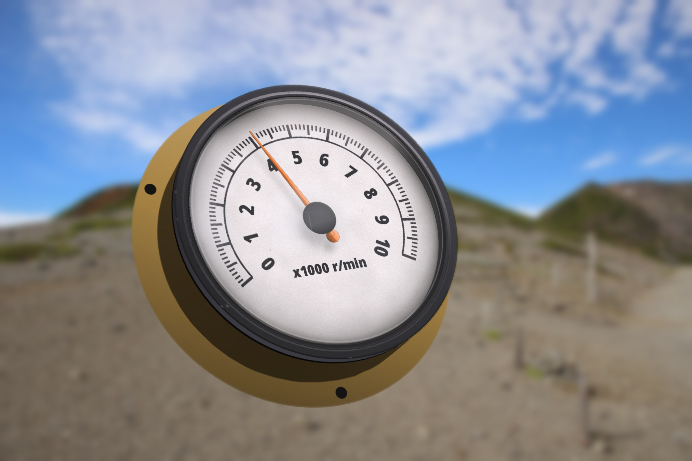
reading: 4000
